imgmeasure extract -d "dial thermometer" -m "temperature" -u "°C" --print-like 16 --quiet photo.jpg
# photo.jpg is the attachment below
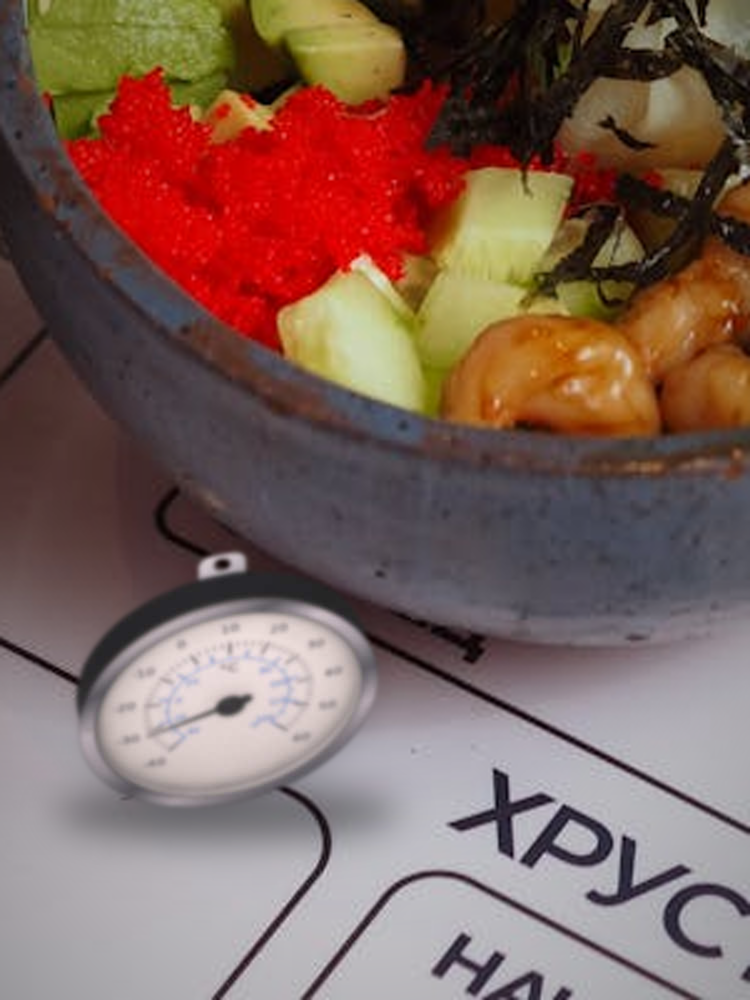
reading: -30
